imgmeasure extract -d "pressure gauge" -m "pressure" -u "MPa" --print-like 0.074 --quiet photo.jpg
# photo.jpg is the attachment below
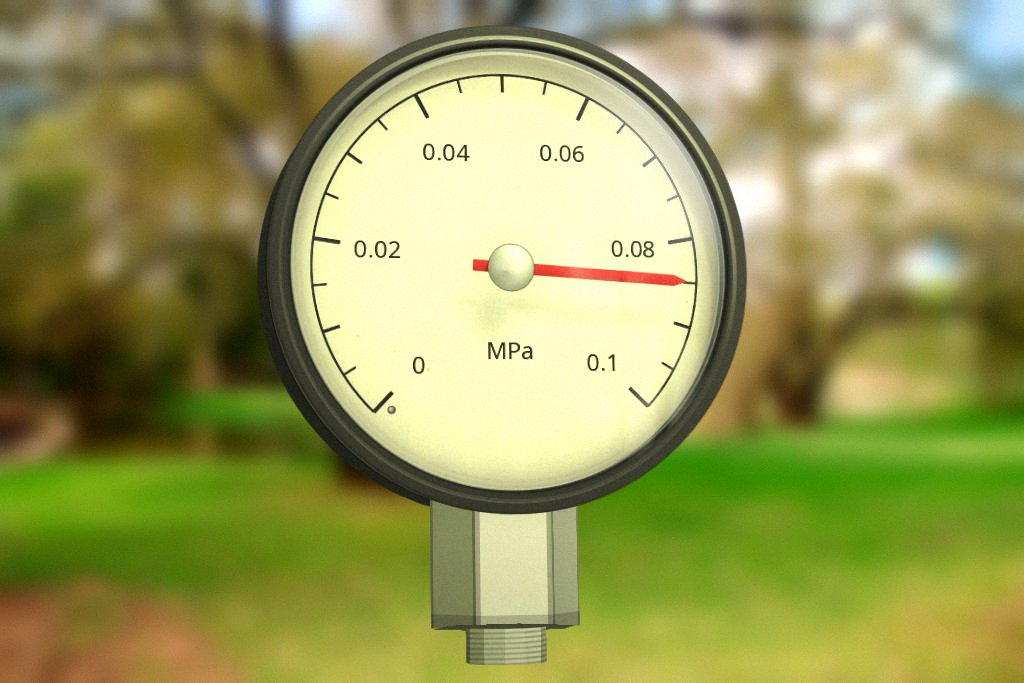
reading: 0.085
